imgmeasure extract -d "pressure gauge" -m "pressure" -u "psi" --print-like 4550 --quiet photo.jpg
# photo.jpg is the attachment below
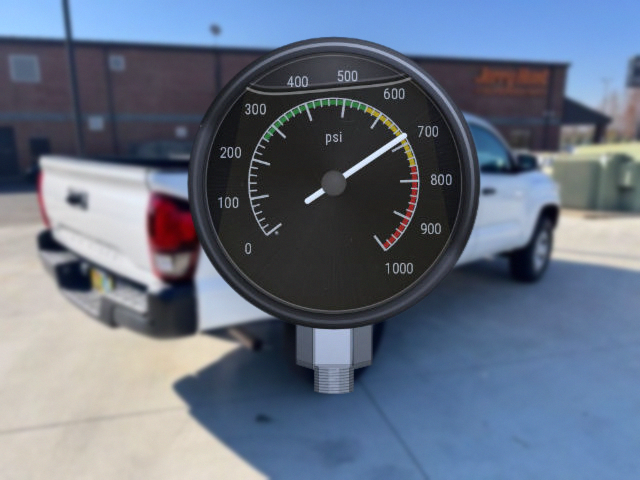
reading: 680
